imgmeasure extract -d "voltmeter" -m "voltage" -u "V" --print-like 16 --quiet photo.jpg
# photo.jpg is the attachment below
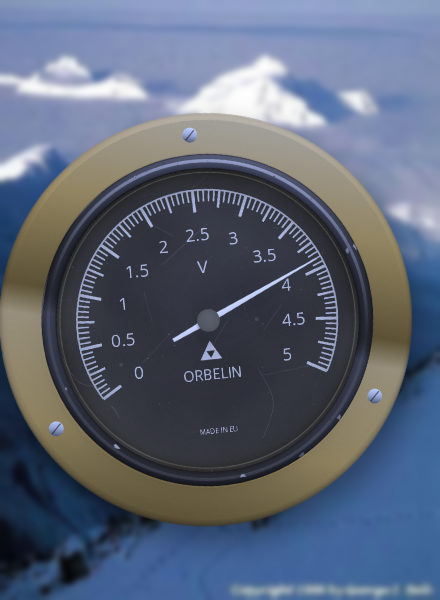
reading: 3.9
